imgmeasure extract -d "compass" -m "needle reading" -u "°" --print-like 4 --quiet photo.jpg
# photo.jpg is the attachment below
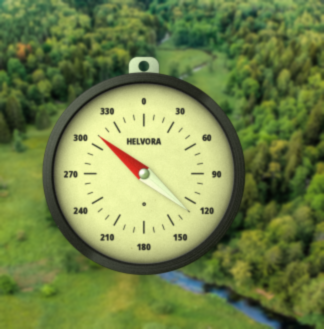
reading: 310
